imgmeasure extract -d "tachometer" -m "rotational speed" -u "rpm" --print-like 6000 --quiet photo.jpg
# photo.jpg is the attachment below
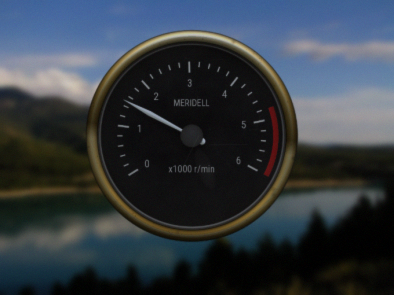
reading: 1500
